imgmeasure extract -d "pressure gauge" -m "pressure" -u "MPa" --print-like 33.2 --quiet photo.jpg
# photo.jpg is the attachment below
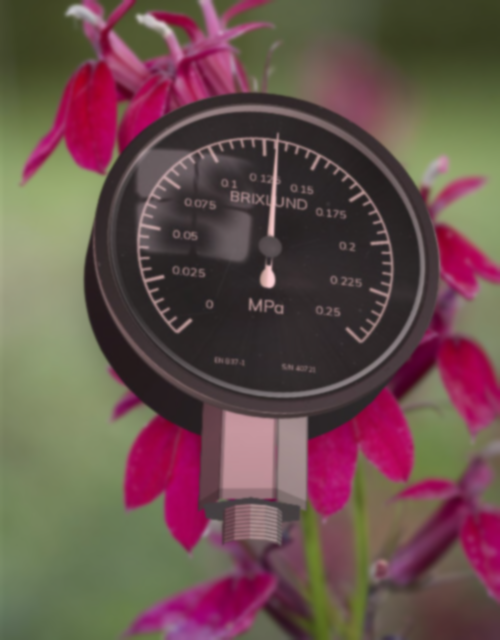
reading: 0.13
